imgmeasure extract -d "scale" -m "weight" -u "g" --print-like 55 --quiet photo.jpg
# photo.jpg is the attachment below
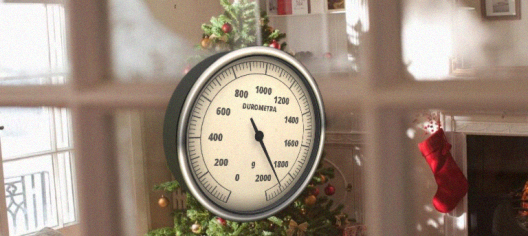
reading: 1900
